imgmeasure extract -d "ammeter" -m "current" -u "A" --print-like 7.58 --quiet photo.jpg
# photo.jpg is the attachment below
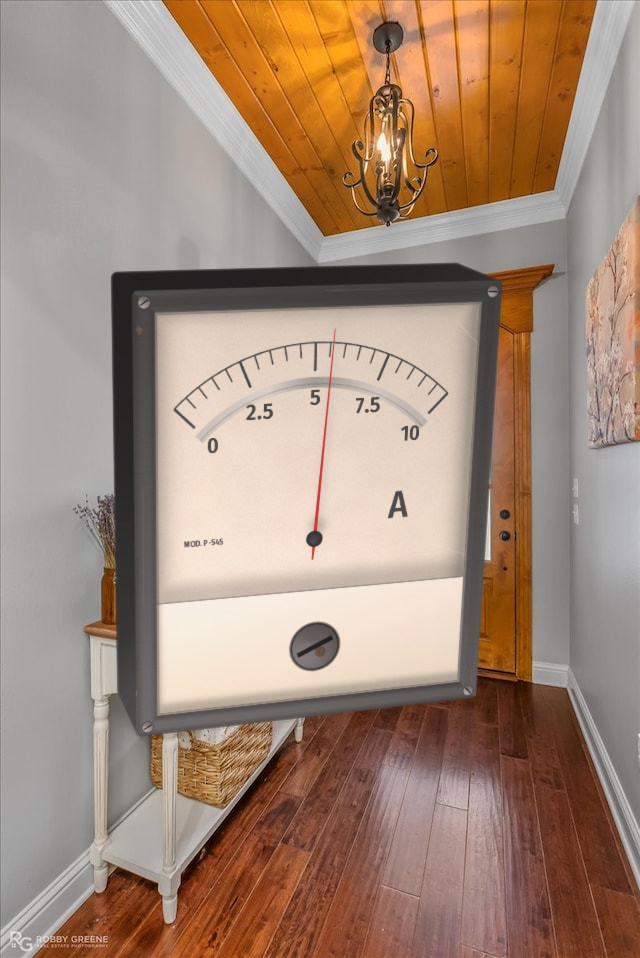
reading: 5.5
